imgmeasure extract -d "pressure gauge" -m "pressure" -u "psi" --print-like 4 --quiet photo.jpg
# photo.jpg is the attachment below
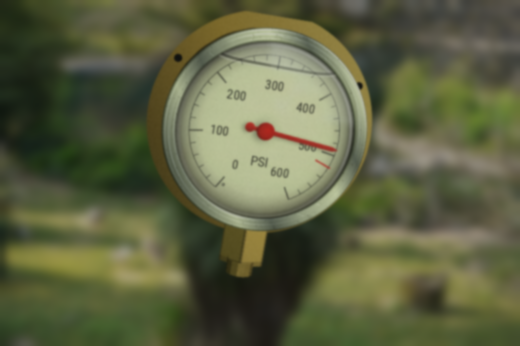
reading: 490
